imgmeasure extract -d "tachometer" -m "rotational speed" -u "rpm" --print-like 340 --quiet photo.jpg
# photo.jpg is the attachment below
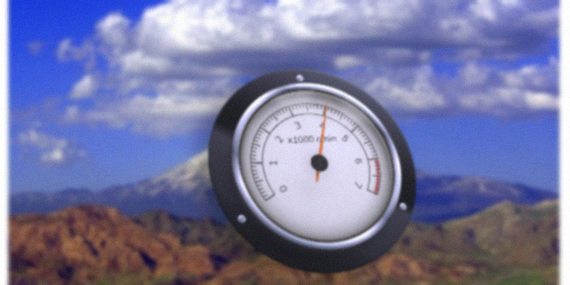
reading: 4000
